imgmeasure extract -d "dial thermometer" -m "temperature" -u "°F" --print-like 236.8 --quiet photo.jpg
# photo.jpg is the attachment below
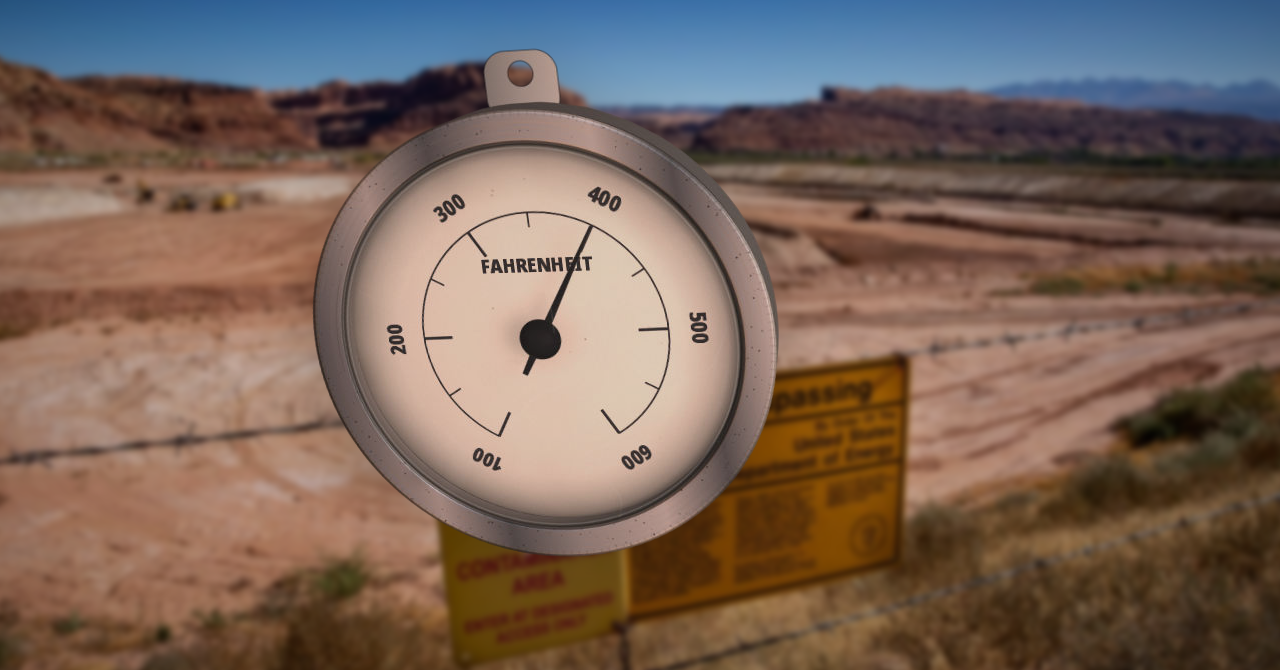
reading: 400
